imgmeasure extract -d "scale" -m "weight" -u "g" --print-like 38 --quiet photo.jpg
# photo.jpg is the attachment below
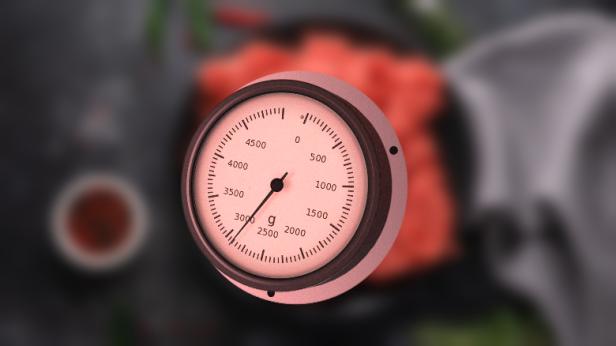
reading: 2900
